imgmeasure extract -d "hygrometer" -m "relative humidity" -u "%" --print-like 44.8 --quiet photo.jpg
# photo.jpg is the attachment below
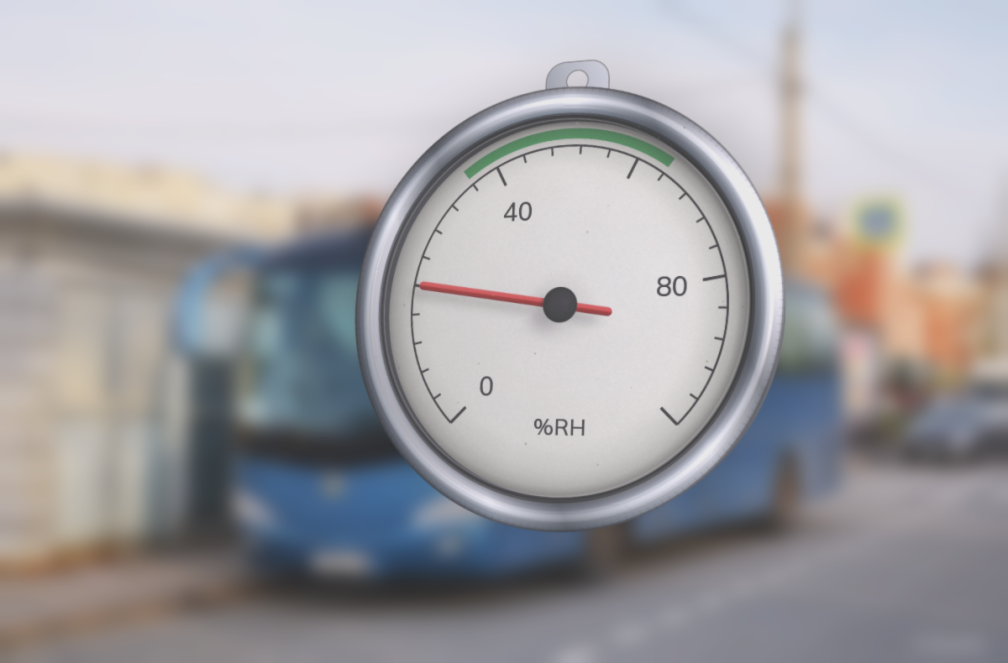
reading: 20
